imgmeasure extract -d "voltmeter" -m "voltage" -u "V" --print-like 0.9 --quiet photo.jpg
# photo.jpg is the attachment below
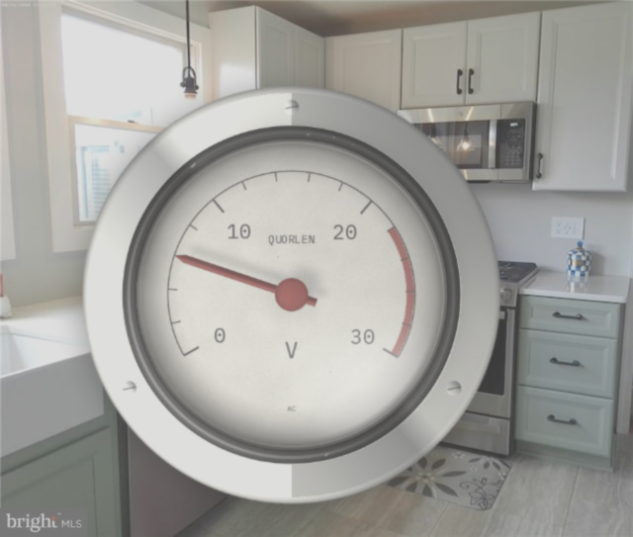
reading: 6
